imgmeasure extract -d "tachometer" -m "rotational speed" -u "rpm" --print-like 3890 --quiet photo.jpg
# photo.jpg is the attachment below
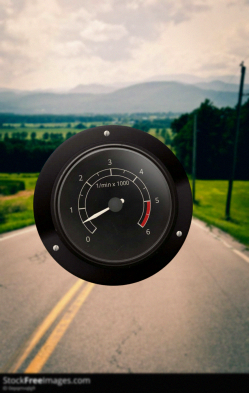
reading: 500
